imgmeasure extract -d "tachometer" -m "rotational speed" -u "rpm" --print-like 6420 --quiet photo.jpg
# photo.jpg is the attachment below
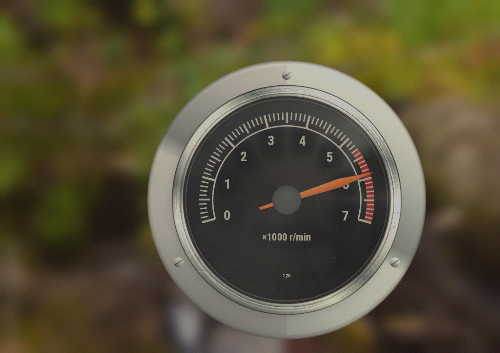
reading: 5900
